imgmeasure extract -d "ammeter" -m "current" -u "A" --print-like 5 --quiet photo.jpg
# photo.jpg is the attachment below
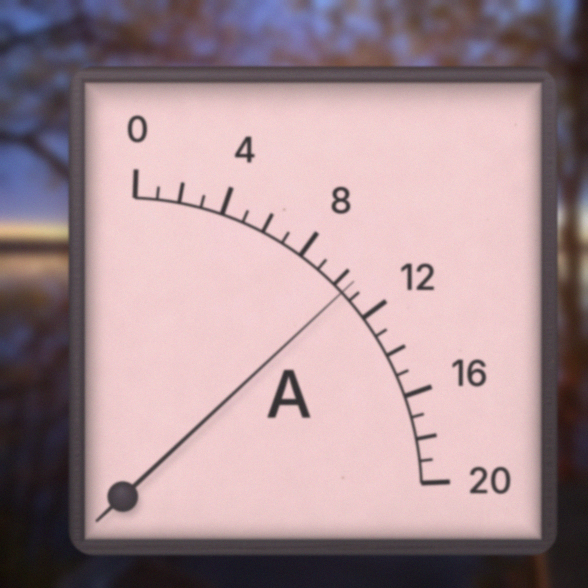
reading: 10.5
